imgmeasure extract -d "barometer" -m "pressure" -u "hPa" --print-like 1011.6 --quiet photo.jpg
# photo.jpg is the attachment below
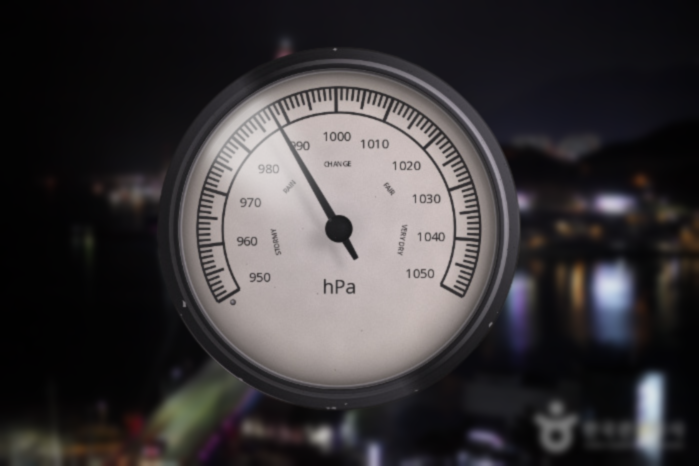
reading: 988
